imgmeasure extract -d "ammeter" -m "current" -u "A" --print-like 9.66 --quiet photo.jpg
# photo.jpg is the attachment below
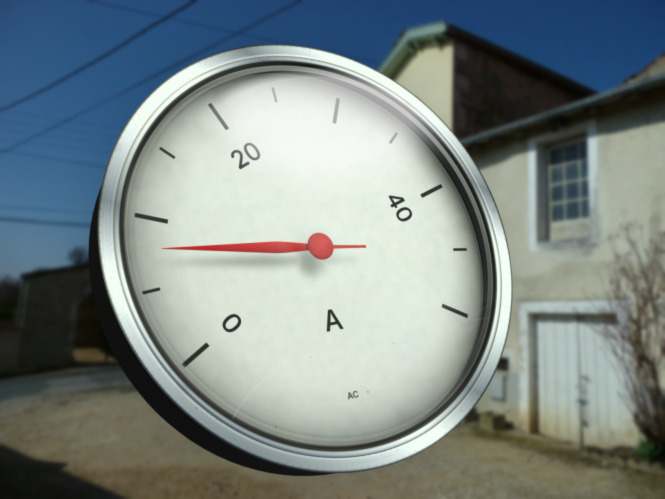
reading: 7.5
